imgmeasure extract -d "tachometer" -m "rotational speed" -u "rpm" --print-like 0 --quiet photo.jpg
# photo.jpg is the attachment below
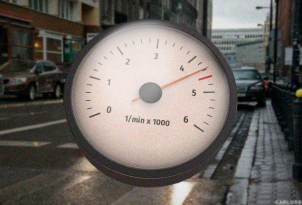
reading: 4400
